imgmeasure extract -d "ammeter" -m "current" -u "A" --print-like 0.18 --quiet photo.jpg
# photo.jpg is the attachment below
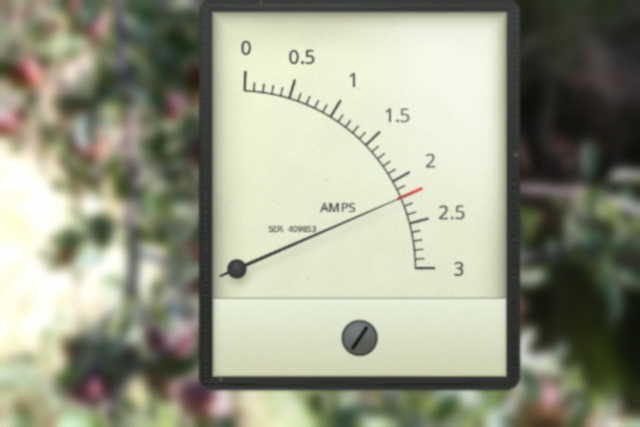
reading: 2.2
